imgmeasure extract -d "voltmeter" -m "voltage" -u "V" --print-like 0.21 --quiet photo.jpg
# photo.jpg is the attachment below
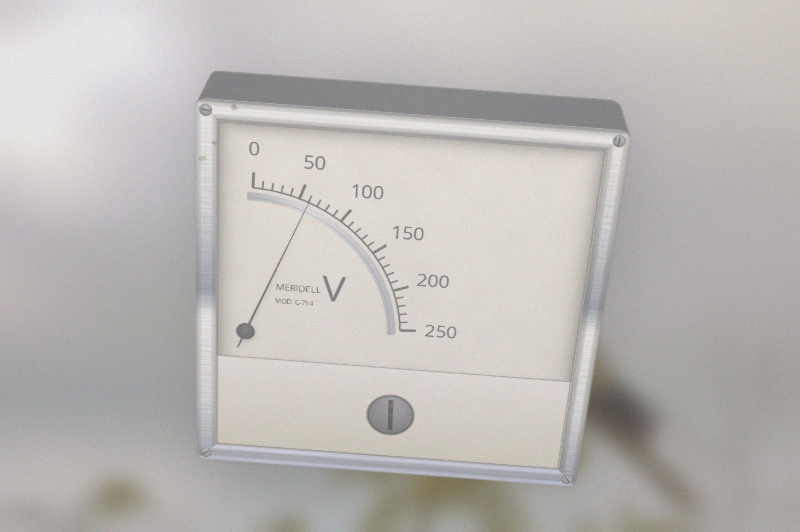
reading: 60
